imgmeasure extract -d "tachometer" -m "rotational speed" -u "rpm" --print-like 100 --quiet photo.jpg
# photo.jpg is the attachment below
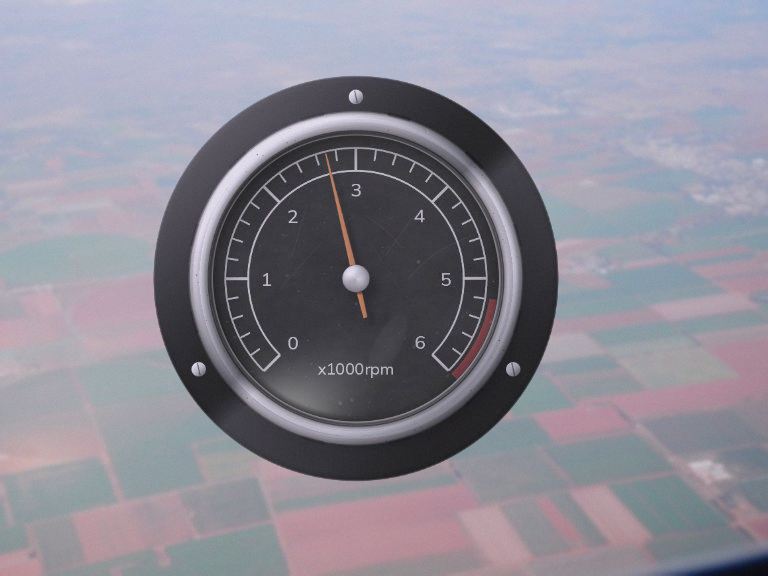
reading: 2700
